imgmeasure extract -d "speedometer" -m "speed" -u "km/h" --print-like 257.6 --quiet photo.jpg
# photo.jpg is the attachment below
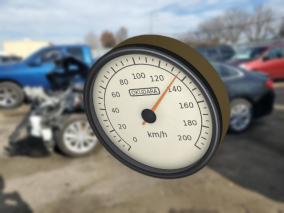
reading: 135
